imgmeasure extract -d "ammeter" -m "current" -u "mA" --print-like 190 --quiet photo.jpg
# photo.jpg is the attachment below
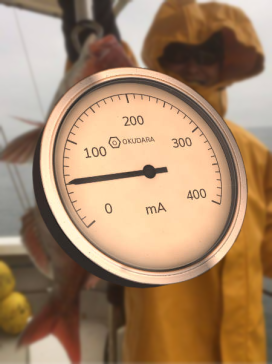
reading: 50
